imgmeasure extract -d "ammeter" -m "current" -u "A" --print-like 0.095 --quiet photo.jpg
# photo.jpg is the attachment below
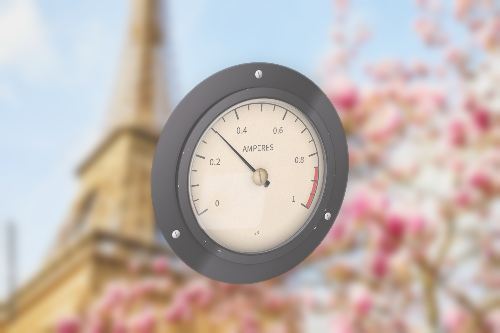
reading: 0.3
